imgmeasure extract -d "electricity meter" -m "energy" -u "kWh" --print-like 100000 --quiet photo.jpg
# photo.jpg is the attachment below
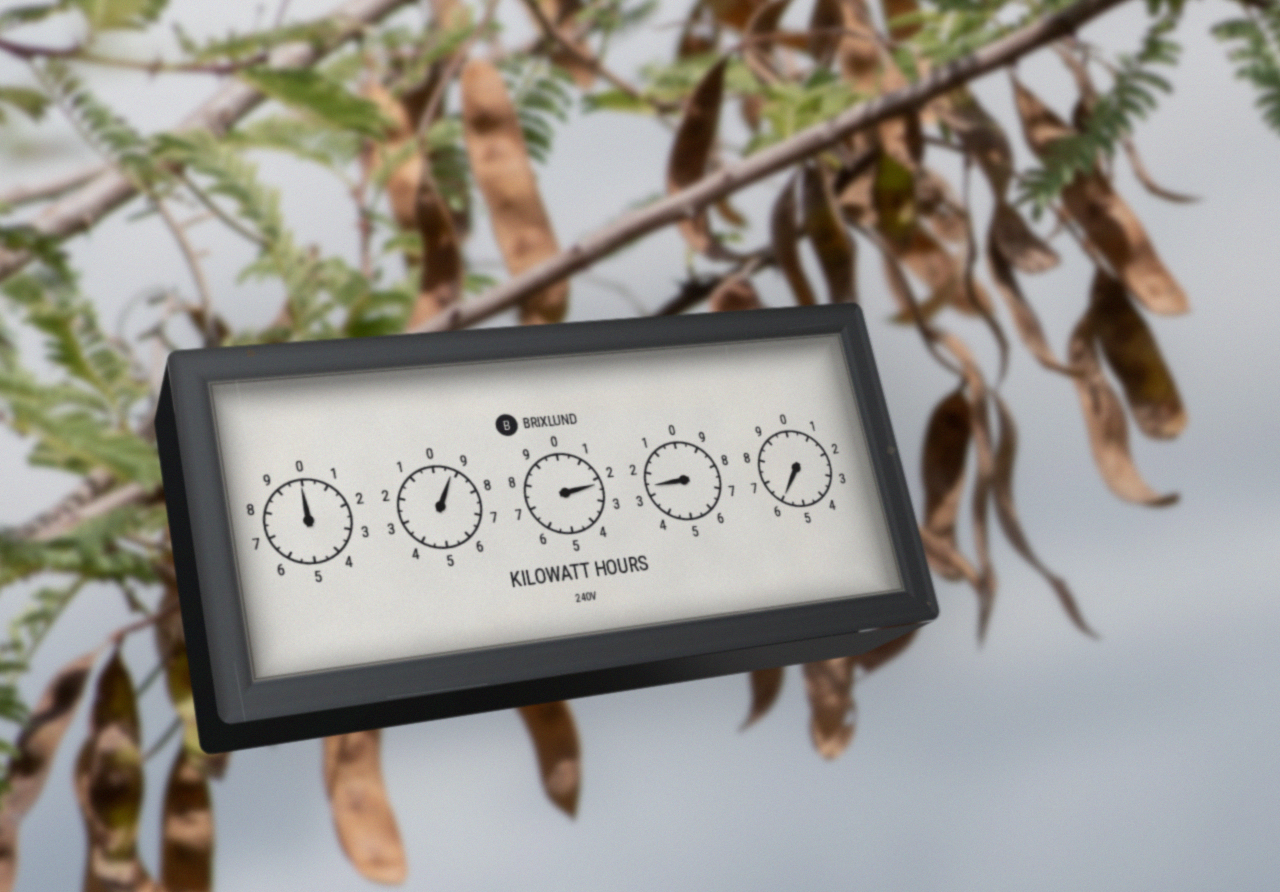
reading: 99226
